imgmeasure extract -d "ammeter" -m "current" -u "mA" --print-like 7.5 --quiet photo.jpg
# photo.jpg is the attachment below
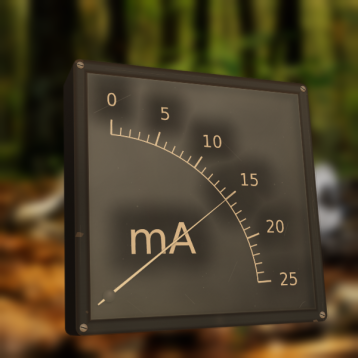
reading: 15
